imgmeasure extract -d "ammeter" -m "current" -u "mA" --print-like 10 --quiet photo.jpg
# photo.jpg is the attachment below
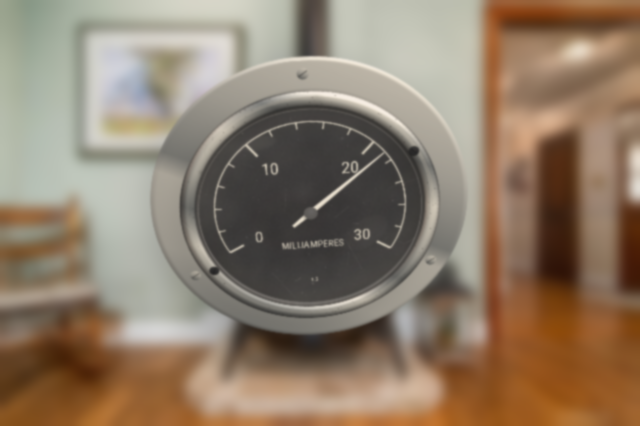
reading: 21
